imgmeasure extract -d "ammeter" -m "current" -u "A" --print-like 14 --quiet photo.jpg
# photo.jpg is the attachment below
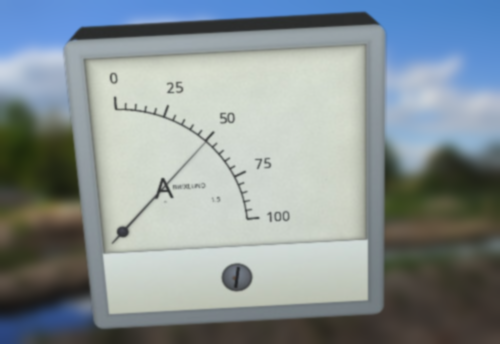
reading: 50
